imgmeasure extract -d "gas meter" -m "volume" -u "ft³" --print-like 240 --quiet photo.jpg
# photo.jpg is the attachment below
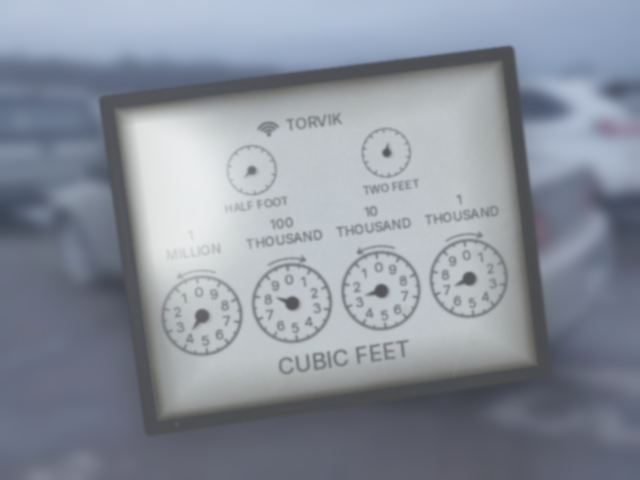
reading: 382700
